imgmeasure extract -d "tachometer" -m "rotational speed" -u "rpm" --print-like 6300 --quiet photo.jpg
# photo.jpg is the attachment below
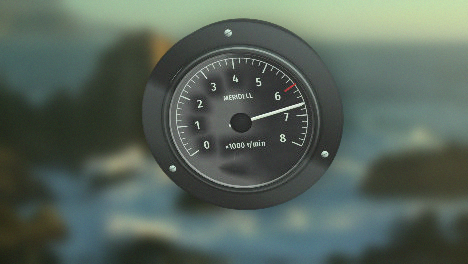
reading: 6600
